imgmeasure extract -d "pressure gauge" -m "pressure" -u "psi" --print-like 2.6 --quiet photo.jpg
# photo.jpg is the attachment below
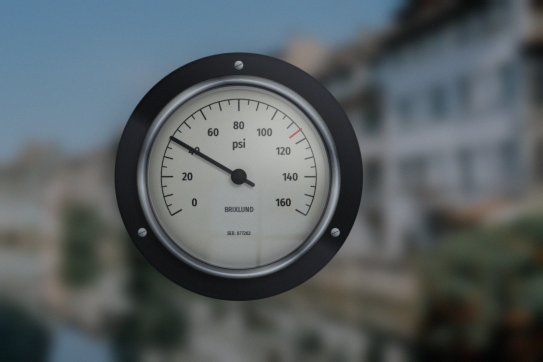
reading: 40
